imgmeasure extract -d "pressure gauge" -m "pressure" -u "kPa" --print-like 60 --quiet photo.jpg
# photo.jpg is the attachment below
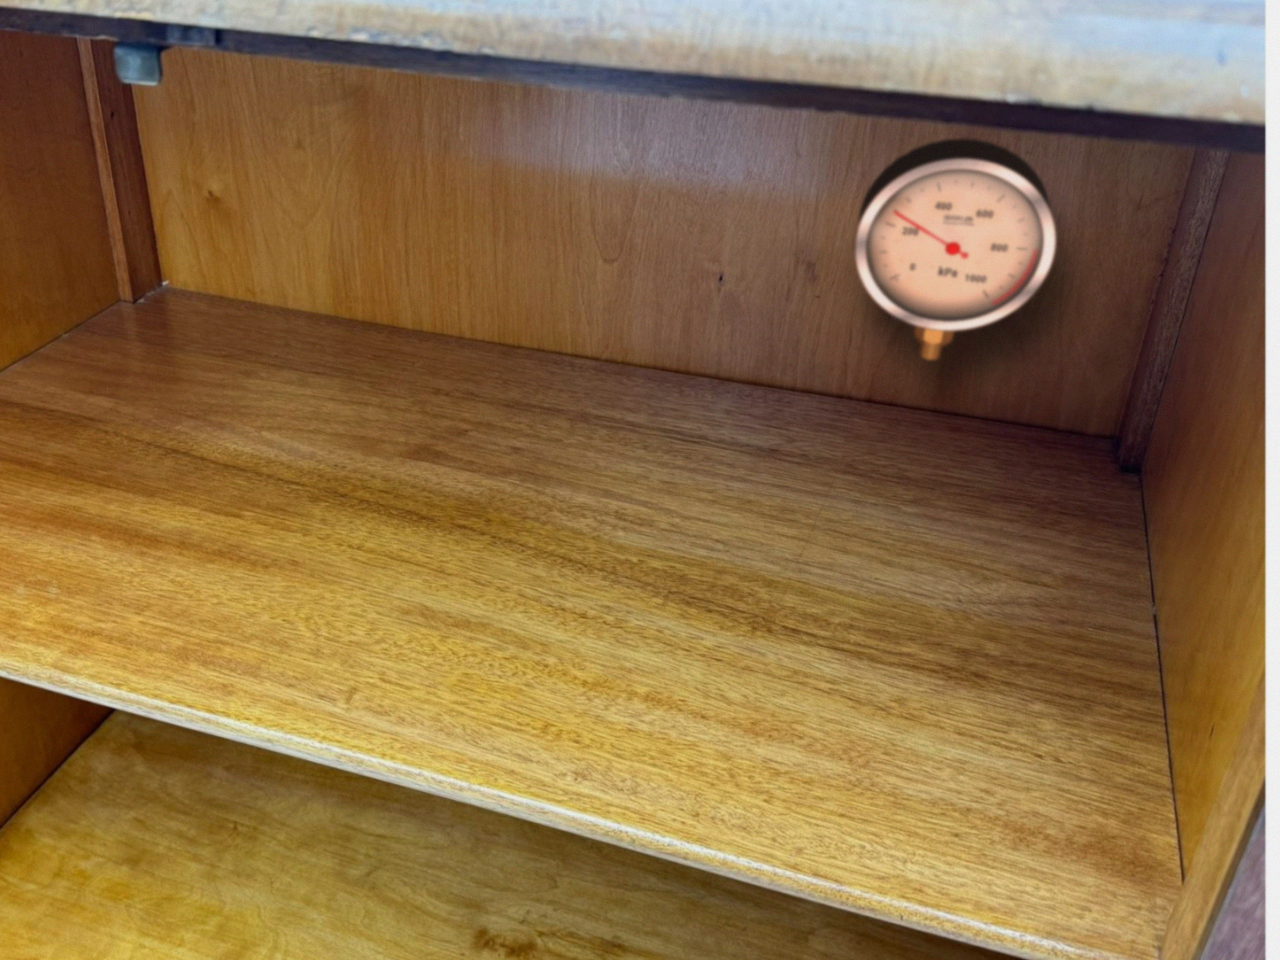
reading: 250
